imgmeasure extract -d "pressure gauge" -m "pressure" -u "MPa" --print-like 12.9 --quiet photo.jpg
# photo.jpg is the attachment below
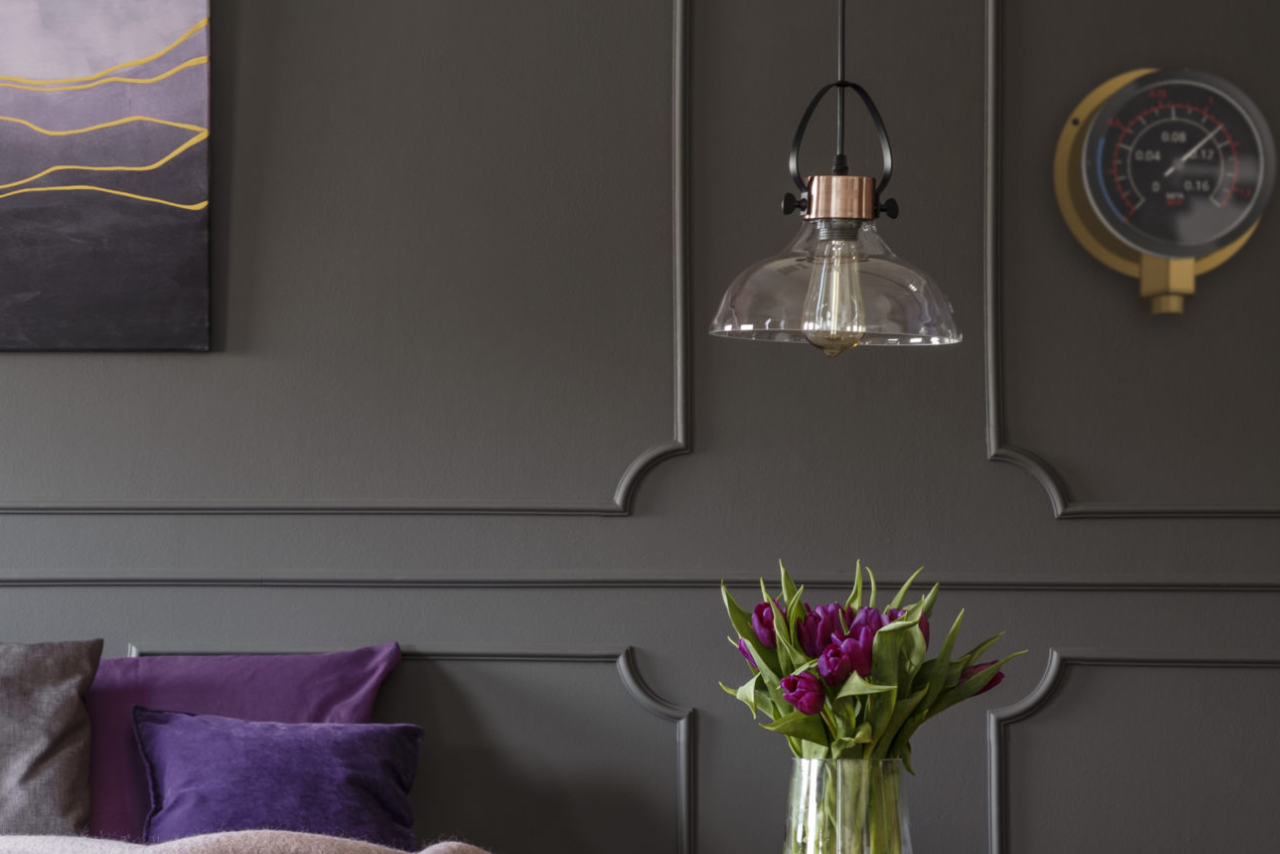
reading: 0.11
